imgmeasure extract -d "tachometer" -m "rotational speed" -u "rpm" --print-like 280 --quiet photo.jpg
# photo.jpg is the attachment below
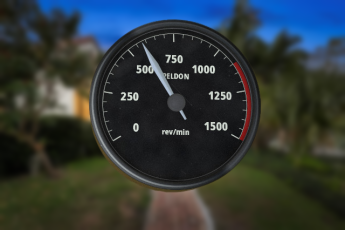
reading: 575
